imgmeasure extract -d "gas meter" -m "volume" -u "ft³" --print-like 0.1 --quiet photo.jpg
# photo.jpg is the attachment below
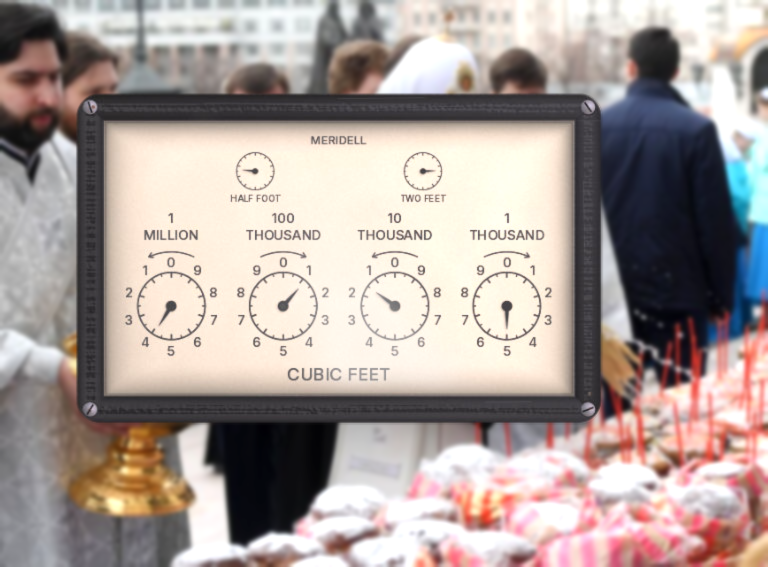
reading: 411500
